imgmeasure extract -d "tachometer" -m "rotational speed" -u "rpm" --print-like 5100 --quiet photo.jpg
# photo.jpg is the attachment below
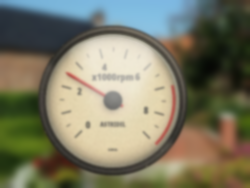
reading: 2500
